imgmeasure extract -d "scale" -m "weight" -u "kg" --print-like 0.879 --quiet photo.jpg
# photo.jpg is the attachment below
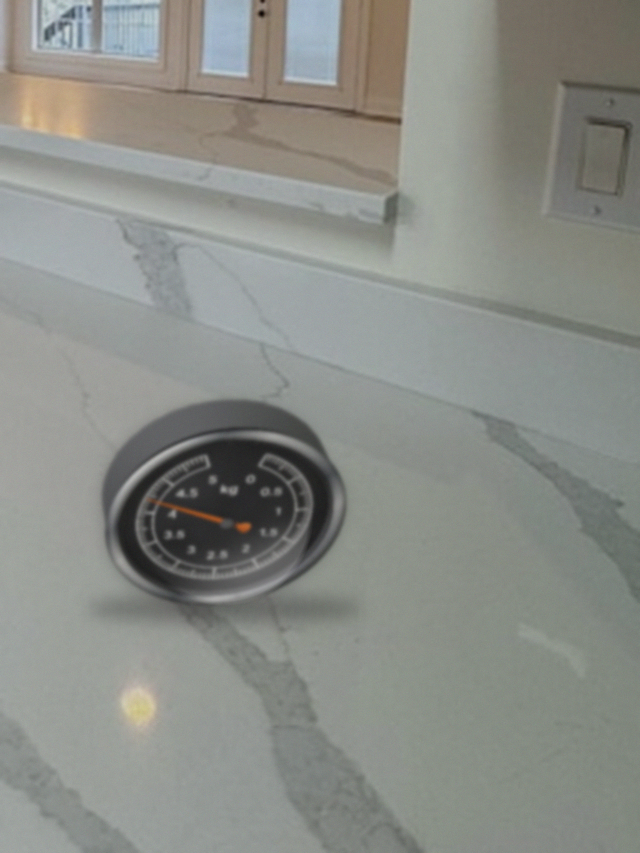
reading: 4.25
